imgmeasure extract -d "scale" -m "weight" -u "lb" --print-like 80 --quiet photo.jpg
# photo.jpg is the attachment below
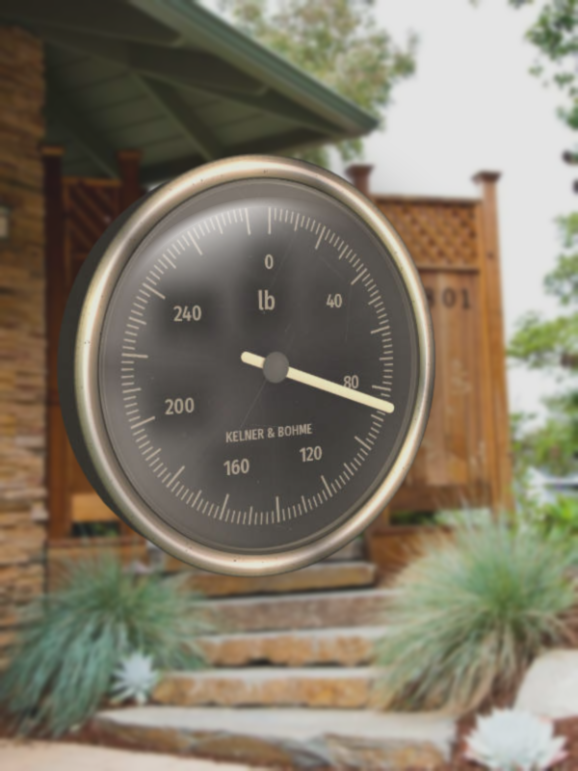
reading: 86
